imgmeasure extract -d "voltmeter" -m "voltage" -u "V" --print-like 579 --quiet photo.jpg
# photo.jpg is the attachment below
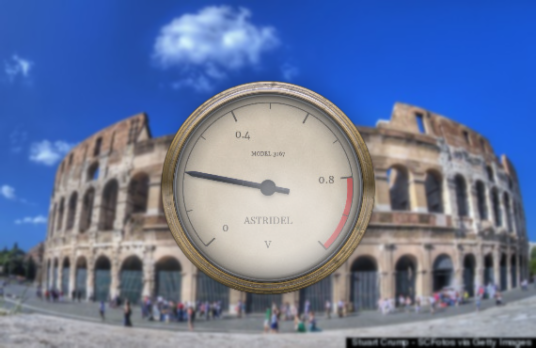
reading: 0.2
